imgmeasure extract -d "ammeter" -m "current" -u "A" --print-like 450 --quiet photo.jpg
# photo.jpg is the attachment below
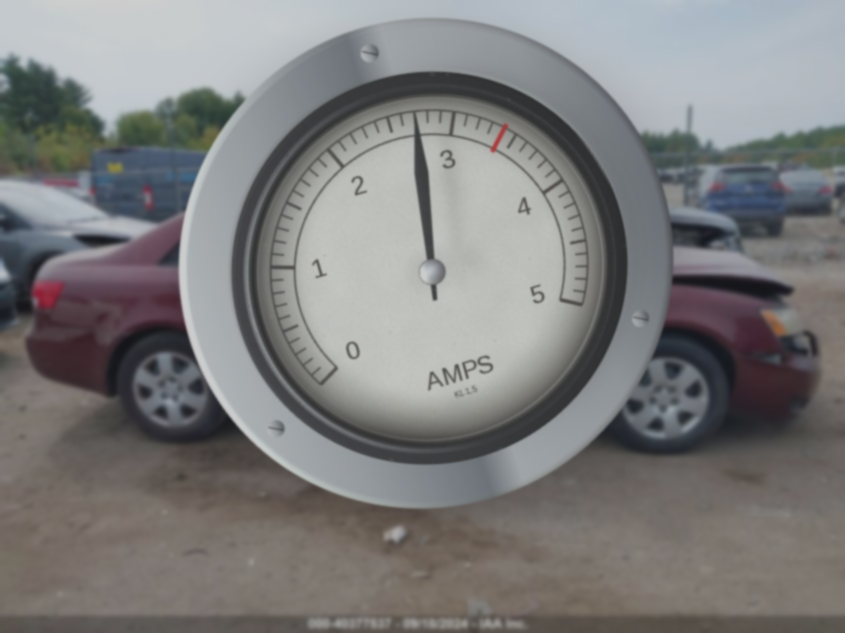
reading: 2.7
